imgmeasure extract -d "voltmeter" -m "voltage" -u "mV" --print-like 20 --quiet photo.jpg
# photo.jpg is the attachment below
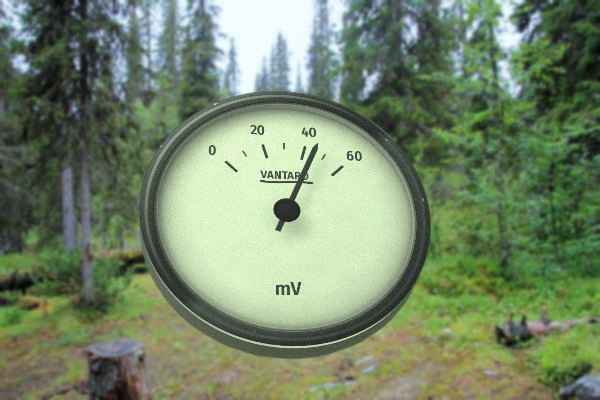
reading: 45
